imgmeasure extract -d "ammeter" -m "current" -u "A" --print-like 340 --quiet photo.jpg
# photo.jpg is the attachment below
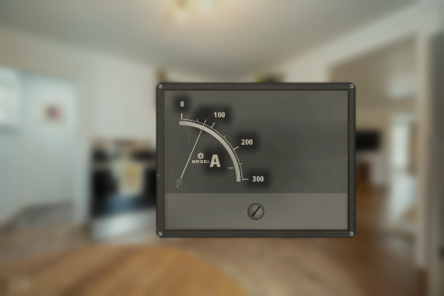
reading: 75
